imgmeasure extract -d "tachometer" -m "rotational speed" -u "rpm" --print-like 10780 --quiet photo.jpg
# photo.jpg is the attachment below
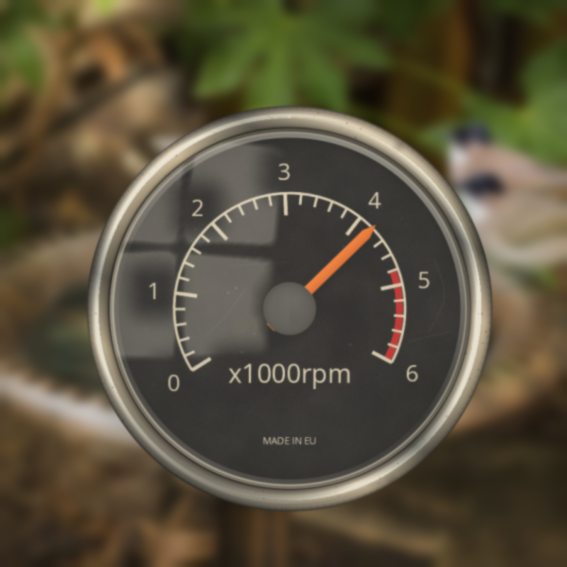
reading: 4200
